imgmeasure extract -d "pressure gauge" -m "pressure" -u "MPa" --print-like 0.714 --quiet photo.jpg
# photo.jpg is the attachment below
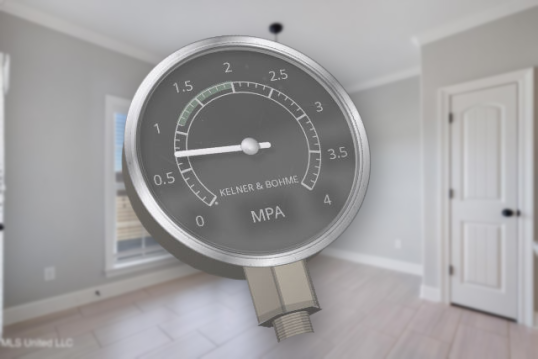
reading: 0.7
